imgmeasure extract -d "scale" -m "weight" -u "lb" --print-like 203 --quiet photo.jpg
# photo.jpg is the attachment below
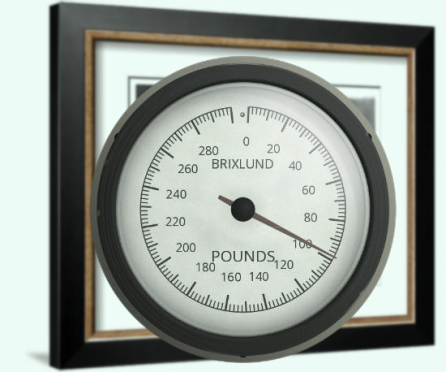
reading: 98
